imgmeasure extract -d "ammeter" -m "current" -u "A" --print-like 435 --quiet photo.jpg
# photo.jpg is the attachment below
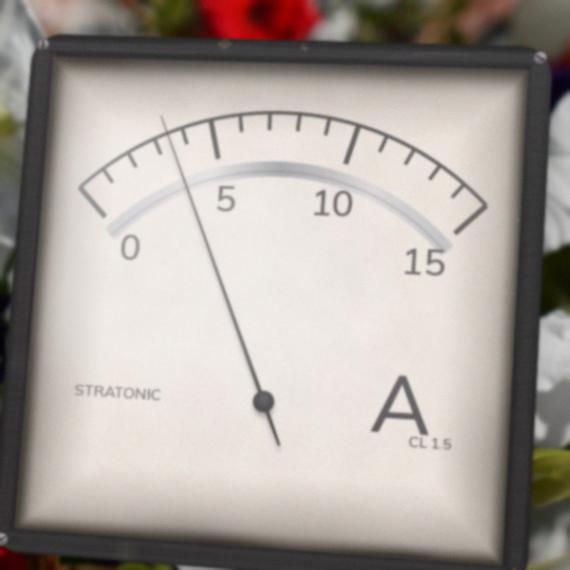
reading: 3.5
